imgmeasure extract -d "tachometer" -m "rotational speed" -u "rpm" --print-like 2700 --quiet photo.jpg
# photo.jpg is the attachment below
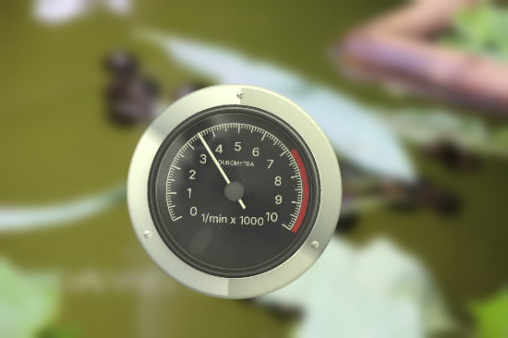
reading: 3500
